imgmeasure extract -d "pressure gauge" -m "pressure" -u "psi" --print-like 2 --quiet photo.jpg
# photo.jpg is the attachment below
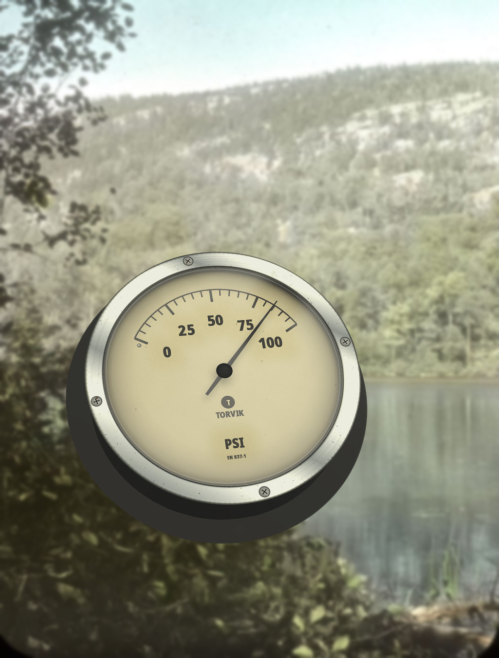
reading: 85
